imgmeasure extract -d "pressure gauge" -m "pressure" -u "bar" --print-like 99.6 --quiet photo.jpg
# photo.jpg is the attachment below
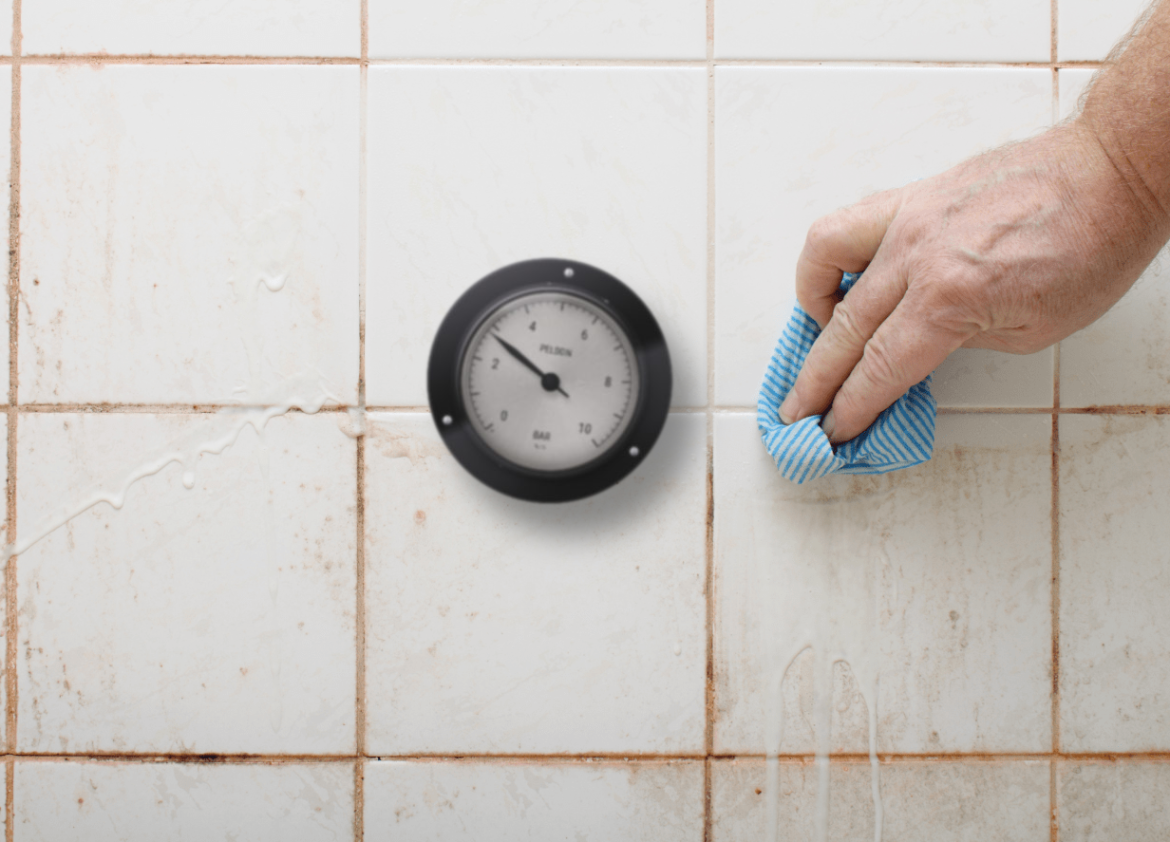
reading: 2.8
